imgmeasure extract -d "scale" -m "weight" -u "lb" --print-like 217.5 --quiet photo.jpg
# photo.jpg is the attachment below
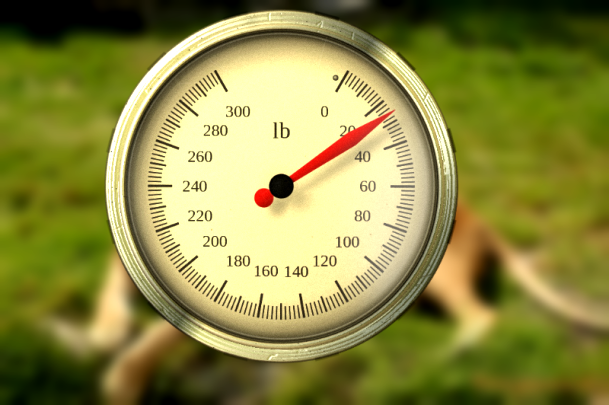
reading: 26
